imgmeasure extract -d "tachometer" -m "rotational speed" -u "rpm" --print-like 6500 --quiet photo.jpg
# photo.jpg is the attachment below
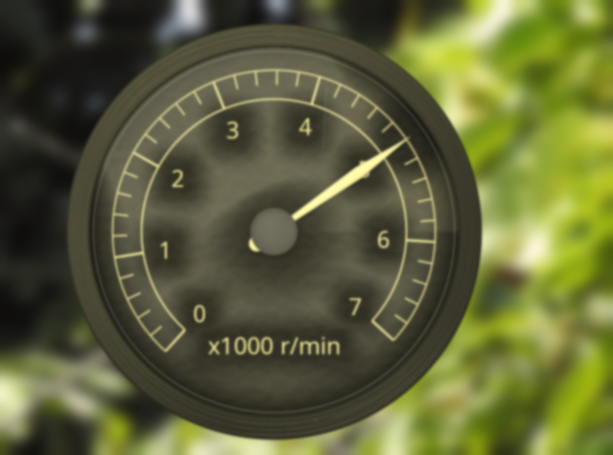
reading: 5000
